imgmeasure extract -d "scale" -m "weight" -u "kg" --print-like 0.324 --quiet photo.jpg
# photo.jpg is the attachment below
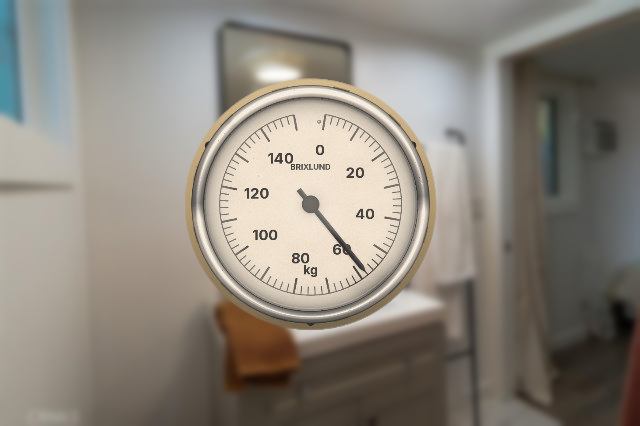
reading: 58
